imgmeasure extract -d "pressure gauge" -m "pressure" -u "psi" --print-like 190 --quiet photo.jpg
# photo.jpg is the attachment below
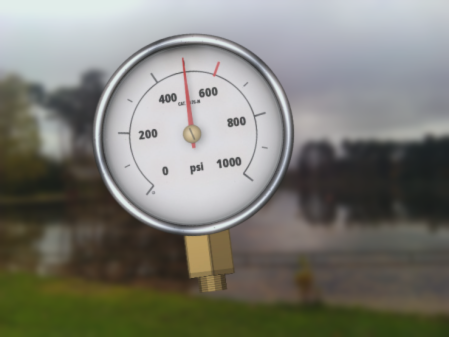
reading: 500
